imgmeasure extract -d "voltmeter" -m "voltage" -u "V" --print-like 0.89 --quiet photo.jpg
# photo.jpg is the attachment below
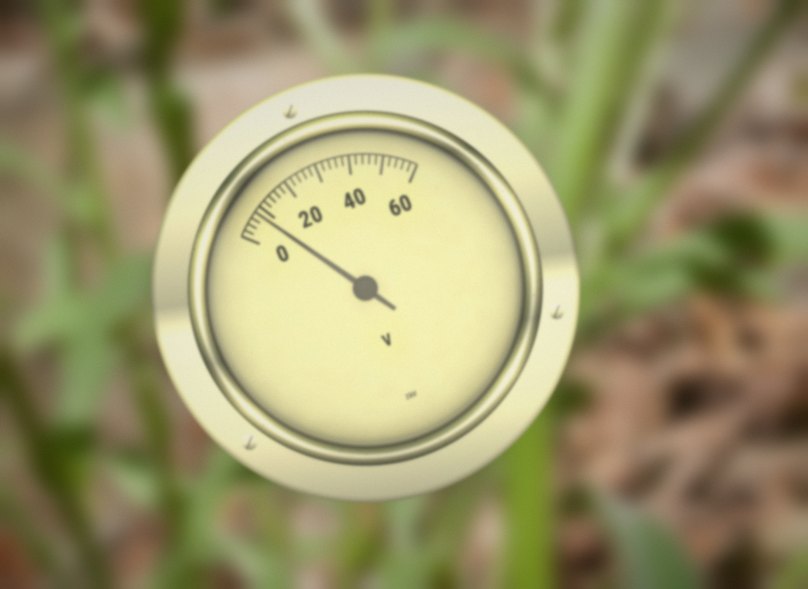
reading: 8
